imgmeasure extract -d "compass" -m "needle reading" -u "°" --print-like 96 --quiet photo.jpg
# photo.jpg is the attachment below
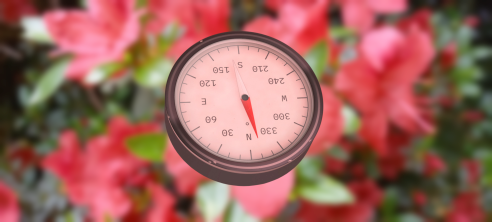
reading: 350
